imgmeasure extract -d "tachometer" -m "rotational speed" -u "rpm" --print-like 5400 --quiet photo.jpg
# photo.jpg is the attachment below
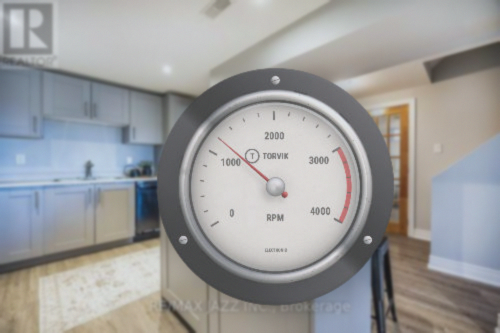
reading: 1200
